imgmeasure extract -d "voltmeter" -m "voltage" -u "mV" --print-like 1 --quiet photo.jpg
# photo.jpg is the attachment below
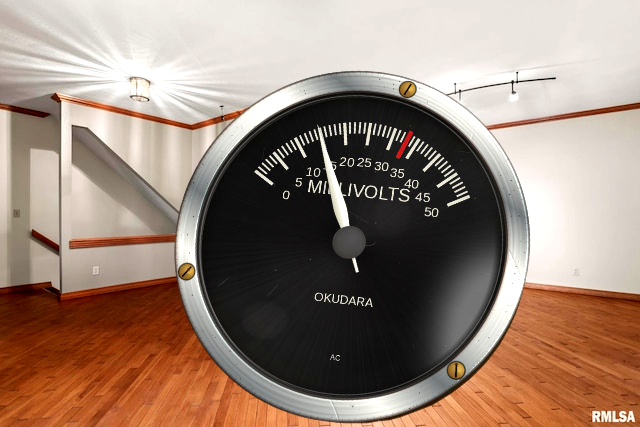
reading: 15
